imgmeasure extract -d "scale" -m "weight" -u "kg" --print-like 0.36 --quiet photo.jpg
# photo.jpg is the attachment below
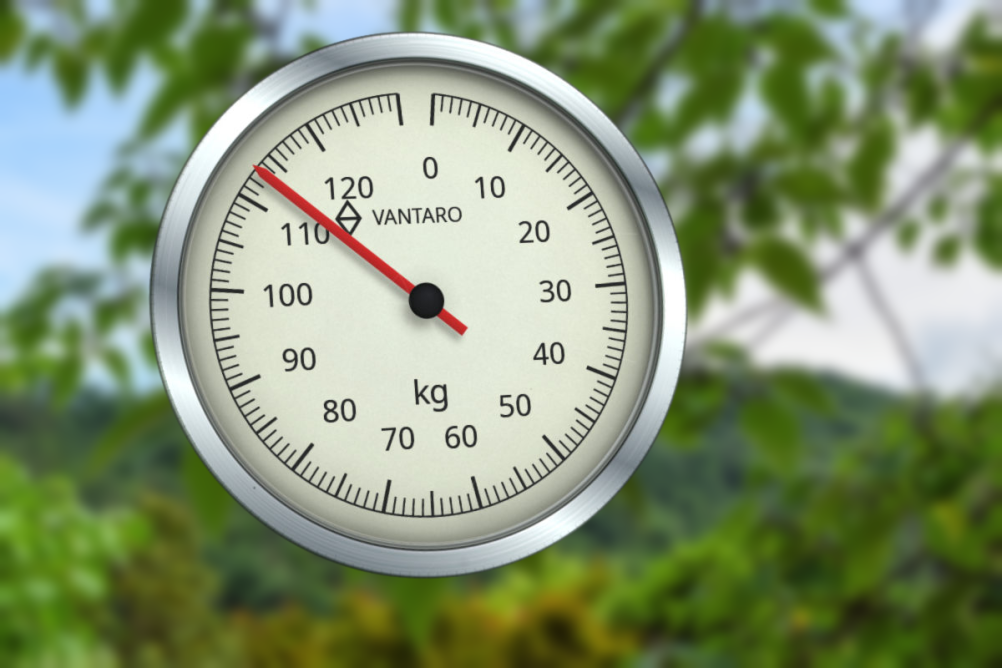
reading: 113
